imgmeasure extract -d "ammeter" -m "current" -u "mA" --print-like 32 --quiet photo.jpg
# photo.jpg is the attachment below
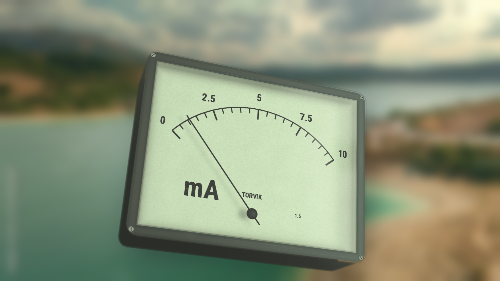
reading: 1
